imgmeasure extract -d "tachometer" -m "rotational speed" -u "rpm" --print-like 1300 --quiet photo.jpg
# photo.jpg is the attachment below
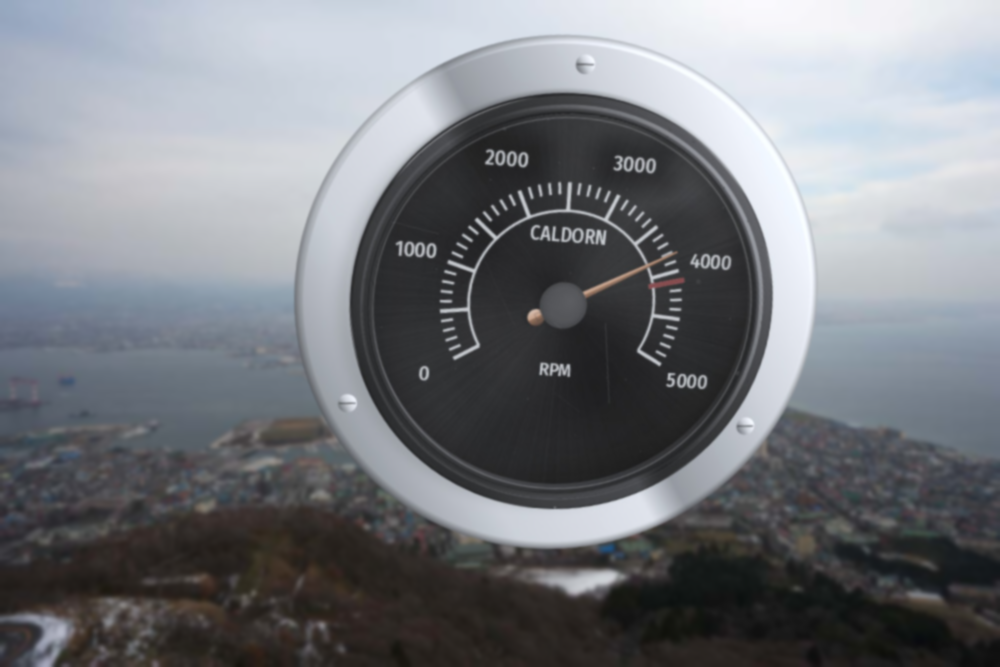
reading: 3800
